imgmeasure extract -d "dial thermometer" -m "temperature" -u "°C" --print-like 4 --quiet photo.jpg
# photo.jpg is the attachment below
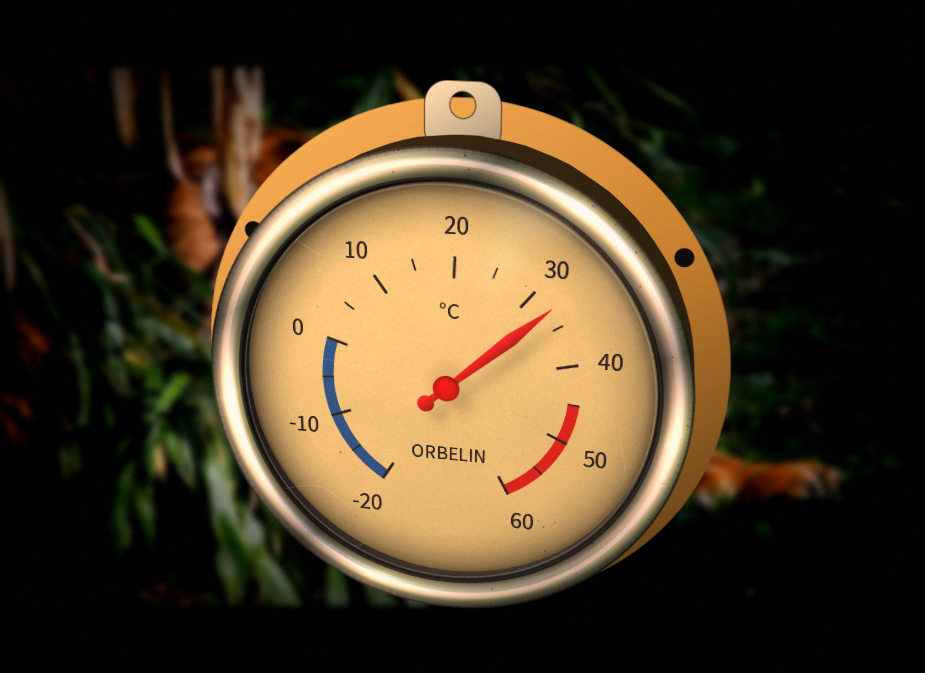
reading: 32.5
